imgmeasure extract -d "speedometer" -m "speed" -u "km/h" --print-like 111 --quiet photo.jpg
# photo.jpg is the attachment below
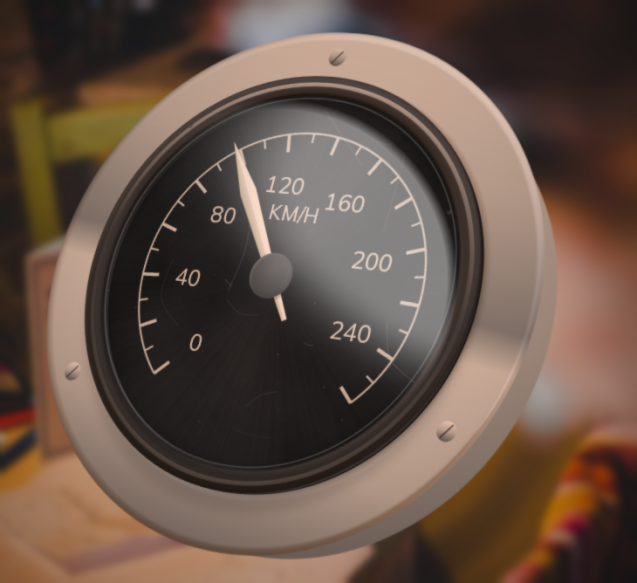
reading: 100
